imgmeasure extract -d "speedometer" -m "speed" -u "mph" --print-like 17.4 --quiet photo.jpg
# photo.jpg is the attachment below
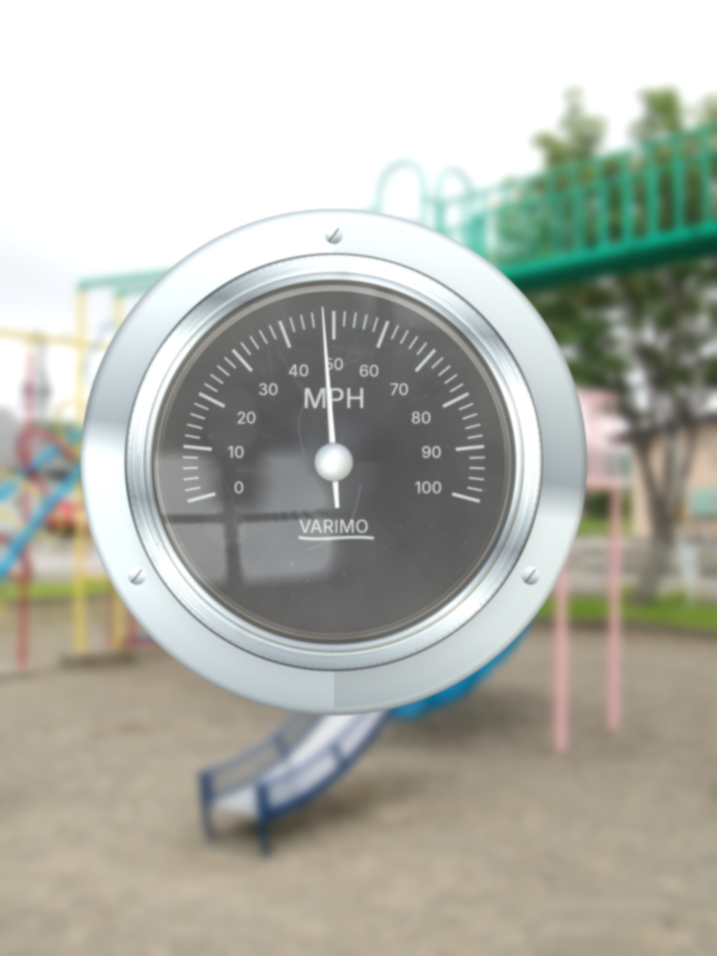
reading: 48
